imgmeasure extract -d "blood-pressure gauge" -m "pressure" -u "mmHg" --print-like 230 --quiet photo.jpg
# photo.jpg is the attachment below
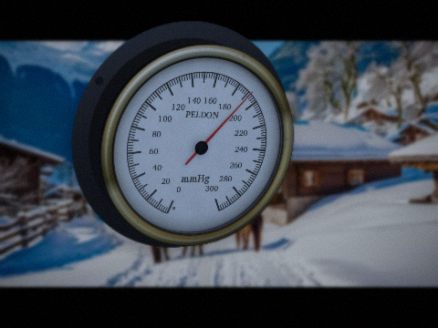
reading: 190
